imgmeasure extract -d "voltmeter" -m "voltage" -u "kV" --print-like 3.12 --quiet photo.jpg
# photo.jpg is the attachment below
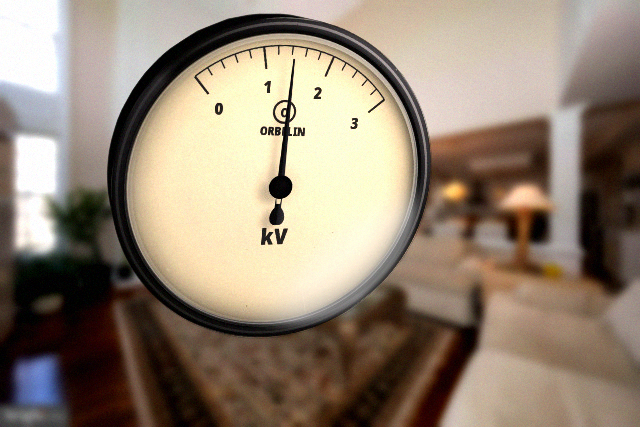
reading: 1.4
